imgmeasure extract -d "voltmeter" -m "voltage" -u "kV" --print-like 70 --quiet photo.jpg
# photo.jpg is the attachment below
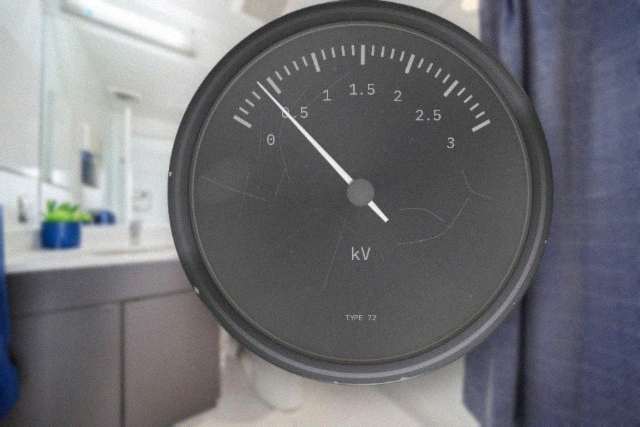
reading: 0.4
